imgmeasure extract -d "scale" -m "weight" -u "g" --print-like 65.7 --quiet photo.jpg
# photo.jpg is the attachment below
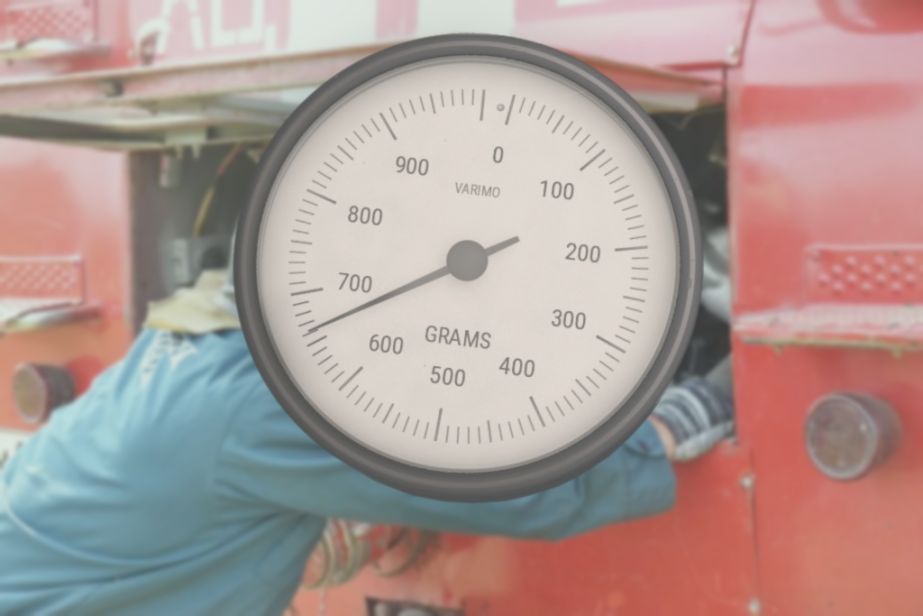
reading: 660
